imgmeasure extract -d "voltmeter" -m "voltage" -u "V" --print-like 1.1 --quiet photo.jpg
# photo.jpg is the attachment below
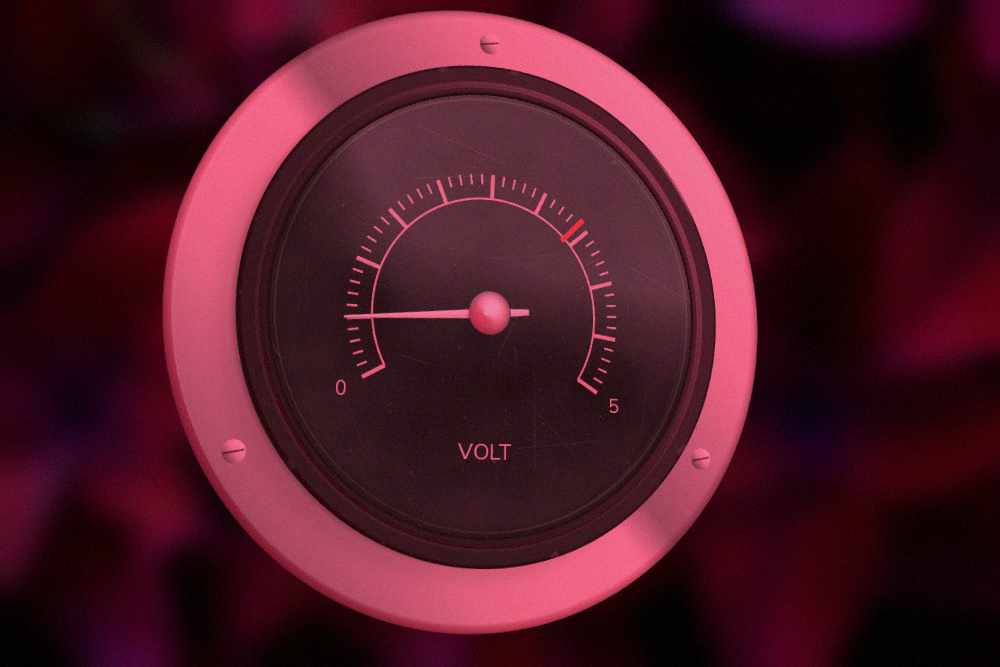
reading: 0.5
